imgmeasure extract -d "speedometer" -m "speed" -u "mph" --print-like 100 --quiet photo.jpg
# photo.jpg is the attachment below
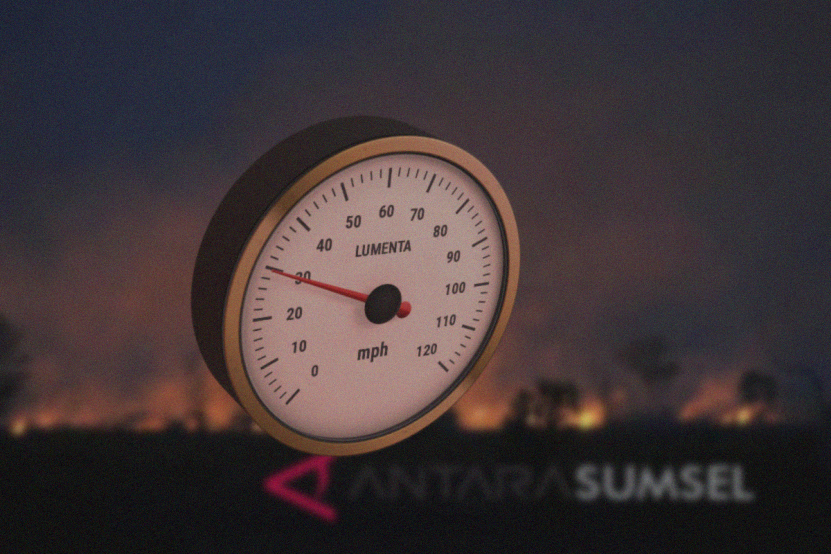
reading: 30
